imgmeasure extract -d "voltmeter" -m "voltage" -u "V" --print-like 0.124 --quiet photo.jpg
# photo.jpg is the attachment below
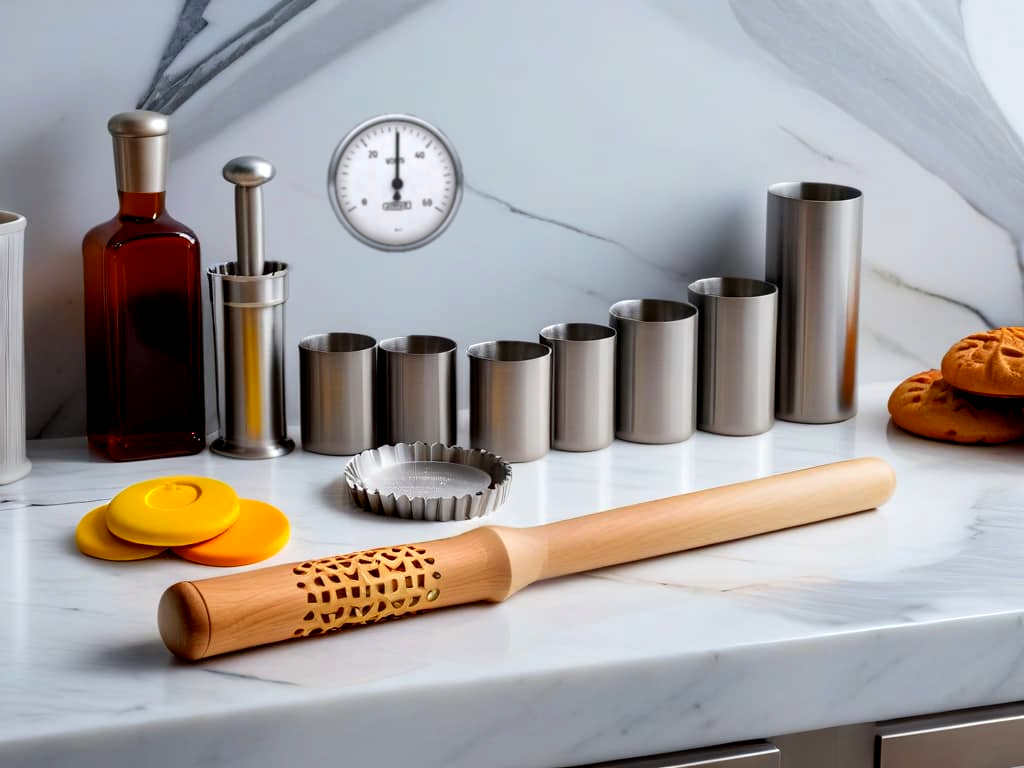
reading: 30
